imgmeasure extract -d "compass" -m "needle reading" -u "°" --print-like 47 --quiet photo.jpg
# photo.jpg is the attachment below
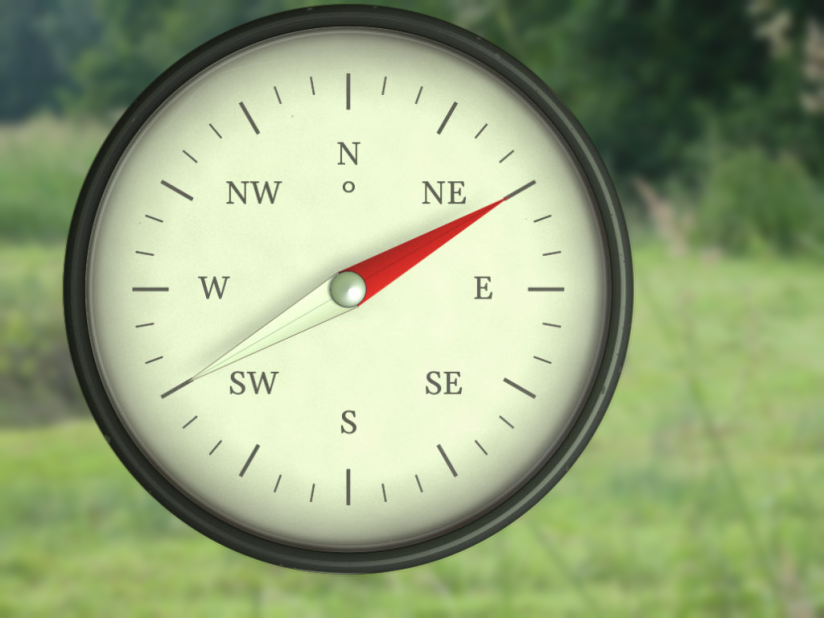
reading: 60
